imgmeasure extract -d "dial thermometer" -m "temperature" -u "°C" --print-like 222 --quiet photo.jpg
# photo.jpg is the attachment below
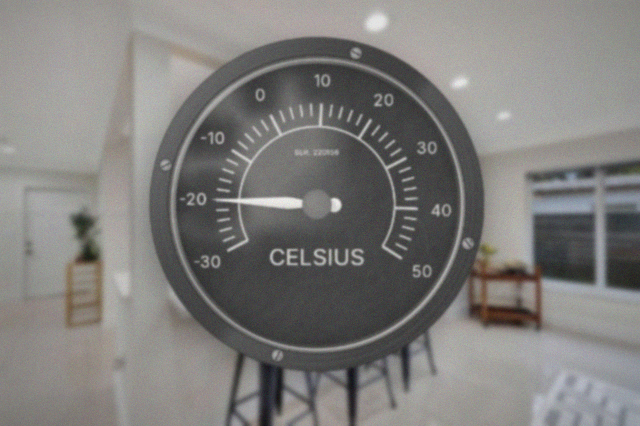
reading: -20
